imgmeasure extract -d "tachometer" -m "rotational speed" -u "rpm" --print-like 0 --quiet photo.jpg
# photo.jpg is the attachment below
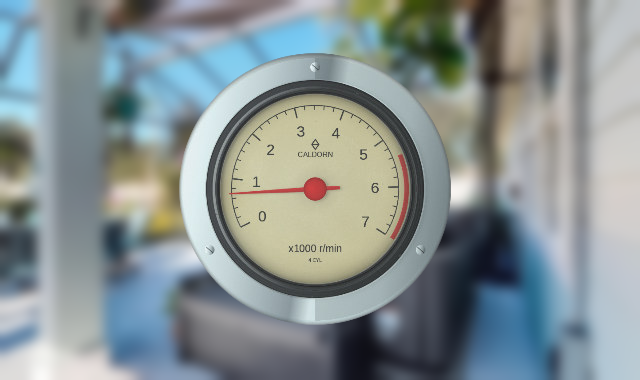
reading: 700
